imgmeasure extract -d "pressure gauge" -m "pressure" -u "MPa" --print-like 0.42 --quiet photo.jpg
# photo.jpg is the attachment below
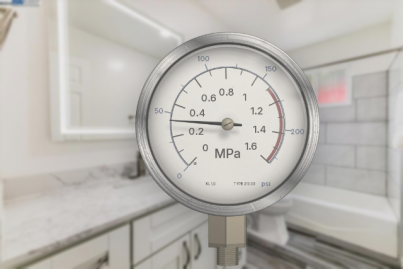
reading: 0.3
